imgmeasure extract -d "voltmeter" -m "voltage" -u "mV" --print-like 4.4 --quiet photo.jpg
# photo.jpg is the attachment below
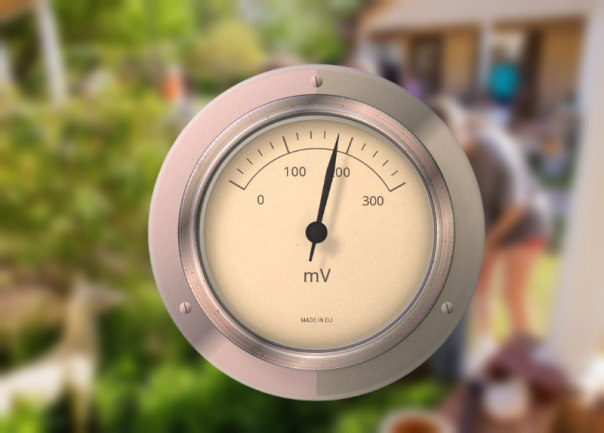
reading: 180
